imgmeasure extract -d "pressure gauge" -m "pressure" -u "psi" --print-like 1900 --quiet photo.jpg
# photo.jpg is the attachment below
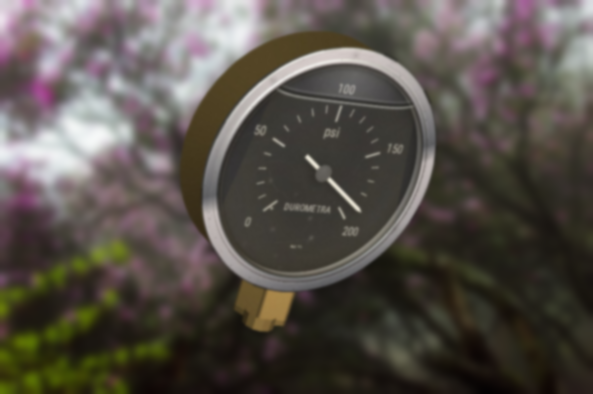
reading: 190
